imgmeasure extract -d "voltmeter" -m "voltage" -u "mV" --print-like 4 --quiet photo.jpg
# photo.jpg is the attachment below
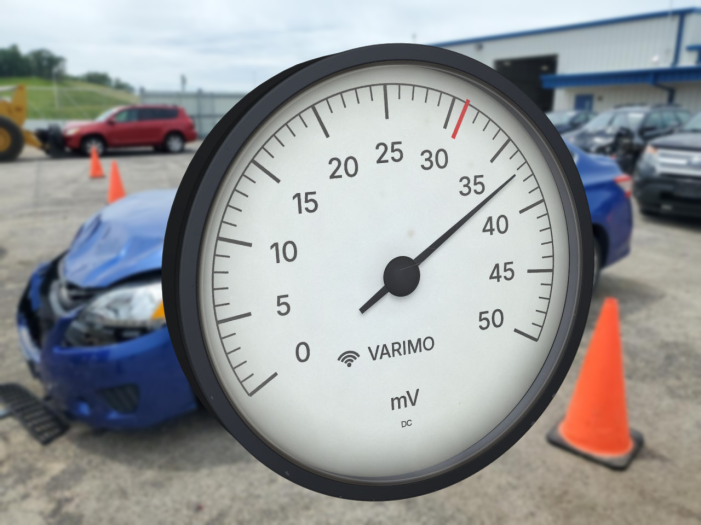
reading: 37
